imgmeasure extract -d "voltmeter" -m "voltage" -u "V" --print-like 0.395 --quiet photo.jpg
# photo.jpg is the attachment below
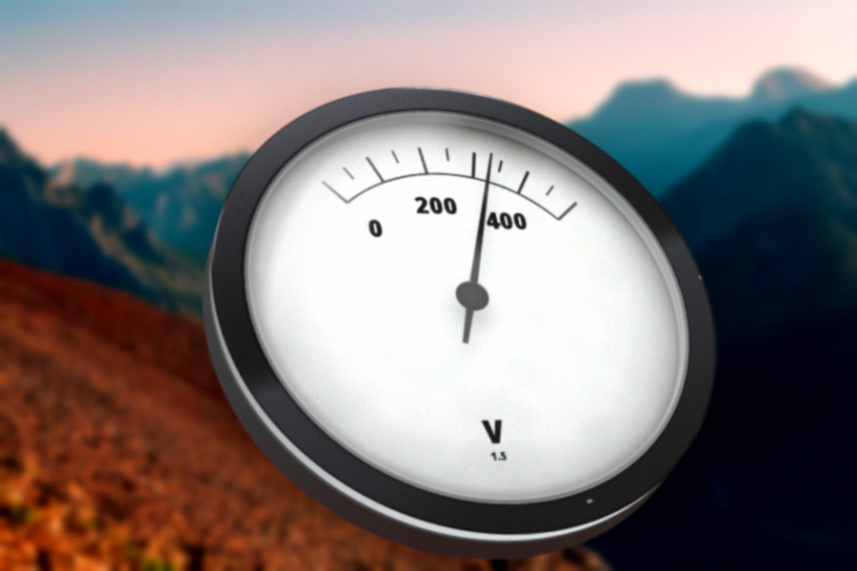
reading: 325
